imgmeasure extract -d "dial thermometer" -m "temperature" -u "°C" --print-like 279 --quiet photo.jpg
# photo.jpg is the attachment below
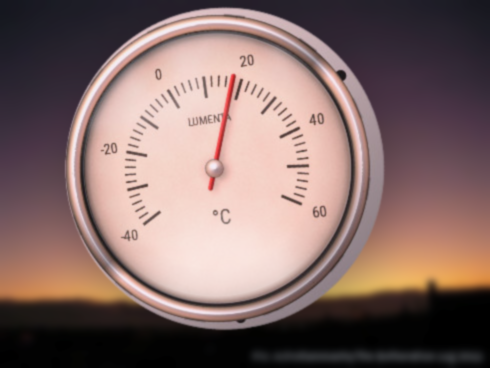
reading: 18
